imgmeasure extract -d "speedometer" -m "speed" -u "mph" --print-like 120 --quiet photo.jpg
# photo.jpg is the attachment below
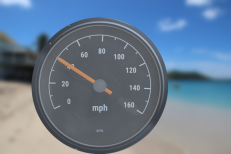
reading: 40
